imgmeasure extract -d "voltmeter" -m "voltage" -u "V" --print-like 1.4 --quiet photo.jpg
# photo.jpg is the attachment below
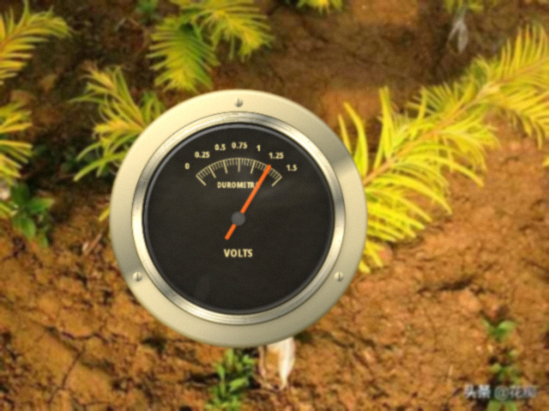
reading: 1.25
